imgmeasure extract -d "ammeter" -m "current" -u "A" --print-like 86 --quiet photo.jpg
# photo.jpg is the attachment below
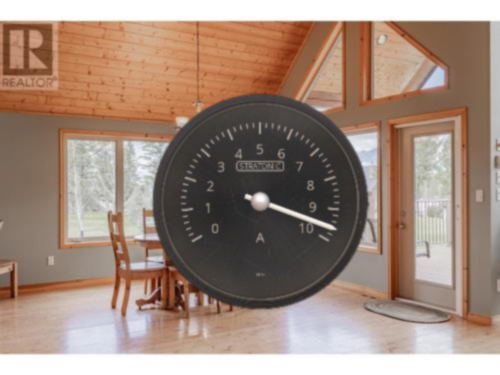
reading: 9.6
